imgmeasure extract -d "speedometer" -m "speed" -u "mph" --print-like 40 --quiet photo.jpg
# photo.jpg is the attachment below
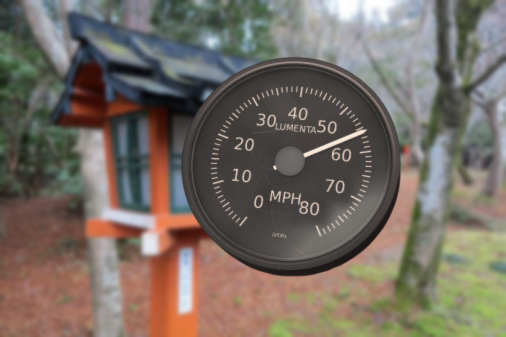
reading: 56
